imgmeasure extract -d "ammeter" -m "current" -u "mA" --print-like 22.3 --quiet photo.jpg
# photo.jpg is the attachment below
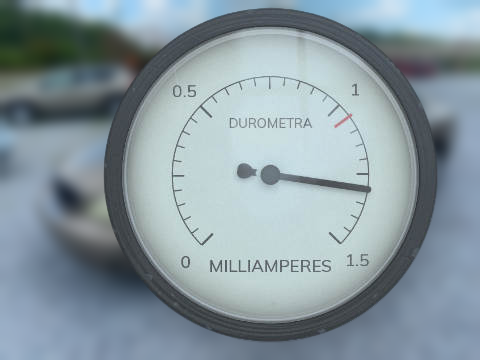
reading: 1.3
